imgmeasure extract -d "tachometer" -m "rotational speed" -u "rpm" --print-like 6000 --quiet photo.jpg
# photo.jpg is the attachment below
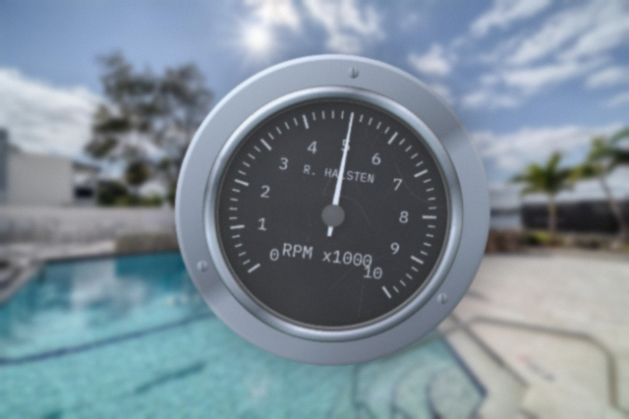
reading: 5000
